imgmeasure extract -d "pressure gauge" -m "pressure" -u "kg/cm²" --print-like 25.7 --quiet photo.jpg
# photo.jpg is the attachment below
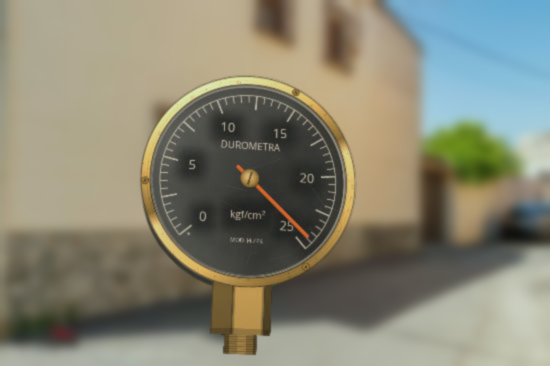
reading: 24.5
